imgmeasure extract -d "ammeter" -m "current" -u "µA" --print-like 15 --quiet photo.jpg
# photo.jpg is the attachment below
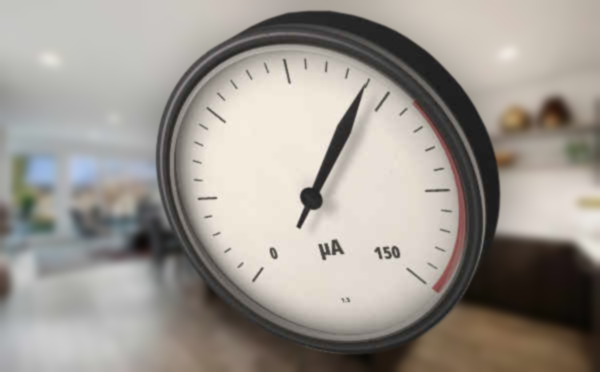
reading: 95
